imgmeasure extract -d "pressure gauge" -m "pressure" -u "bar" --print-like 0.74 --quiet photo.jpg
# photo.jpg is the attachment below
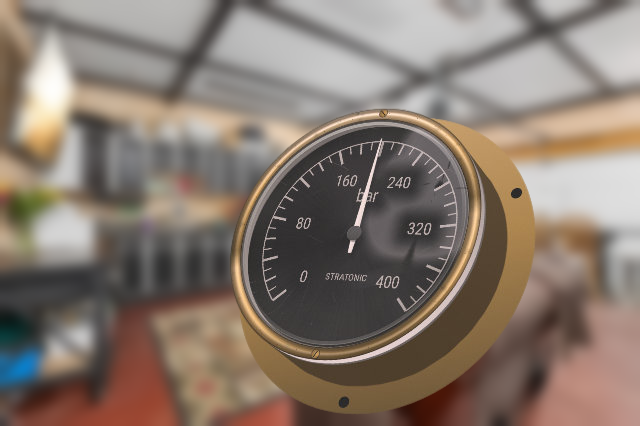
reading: 200
